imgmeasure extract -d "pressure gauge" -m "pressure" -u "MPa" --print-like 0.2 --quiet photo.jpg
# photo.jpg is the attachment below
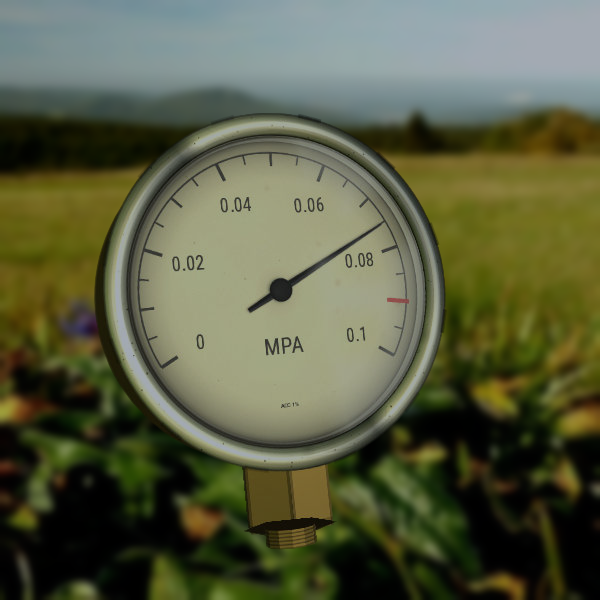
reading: 0.075
